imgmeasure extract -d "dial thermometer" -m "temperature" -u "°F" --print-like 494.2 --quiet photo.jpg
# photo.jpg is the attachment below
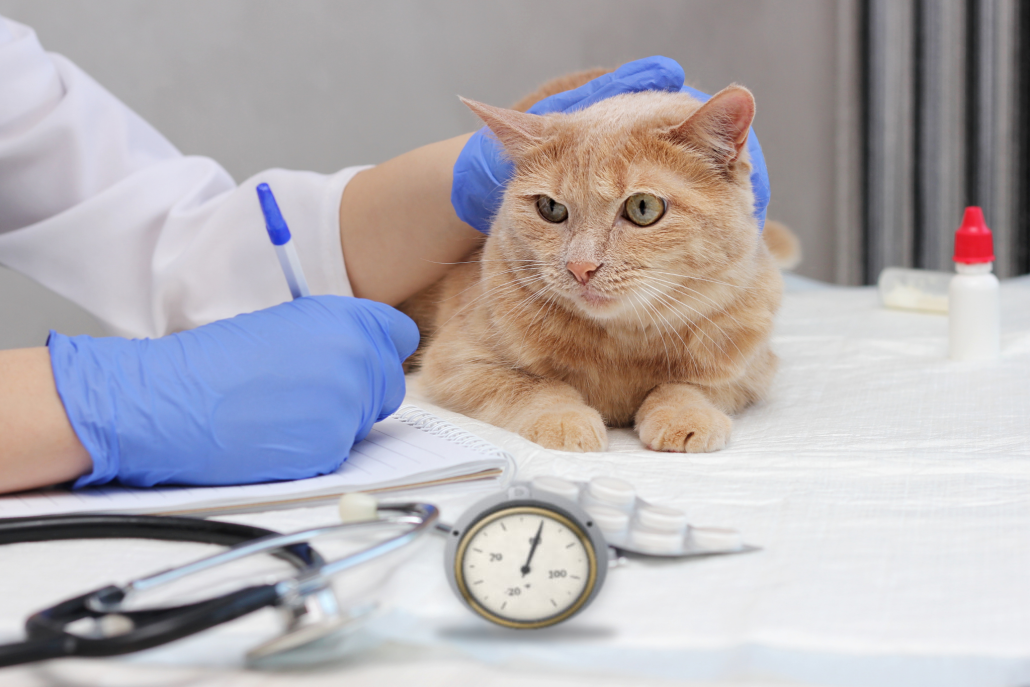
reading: 60
